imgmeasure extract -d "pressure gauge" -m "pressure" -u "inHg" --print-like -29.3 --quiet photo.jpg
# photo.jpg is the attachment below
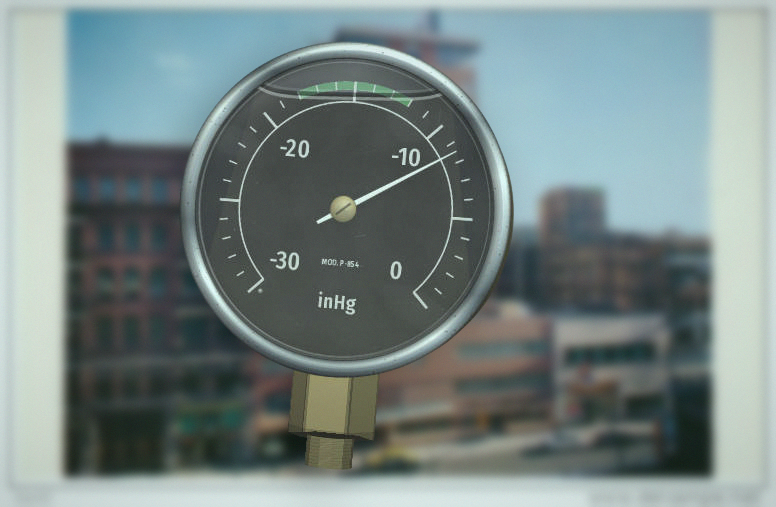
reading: -8.5
